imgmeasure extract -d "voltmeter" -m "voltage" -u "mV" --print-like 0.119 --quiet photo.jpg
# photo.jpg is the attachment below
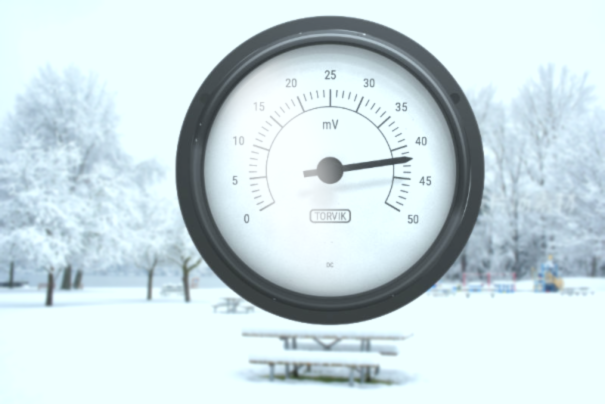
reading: 42
